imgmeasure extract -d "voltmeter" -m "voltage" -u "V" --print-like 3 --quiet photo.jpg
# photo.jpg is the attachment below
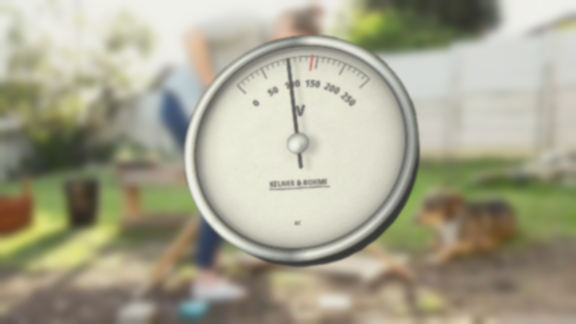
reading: 100
